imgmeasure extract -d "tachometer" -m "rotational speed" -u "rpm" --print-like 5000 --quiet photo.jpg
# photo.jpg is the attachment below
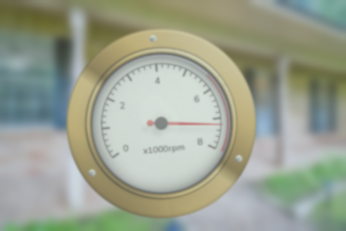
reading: 7200
